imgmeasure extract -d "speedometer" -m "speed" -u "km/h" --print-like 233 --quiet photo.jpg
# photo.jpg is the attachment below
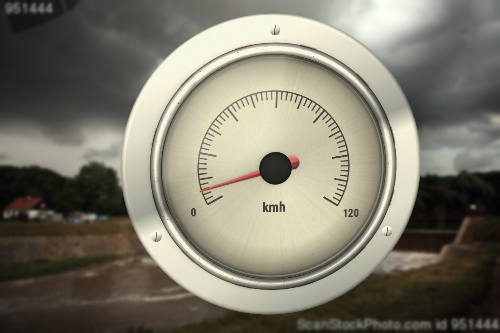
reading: 6
